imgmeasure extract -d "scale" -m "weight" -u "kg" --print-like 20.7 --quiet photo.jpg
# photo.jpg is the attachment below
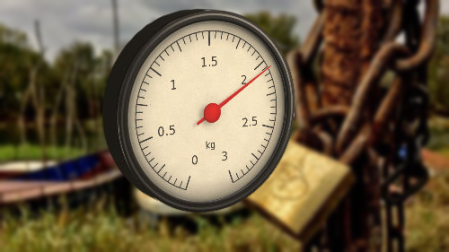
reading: 2.05
